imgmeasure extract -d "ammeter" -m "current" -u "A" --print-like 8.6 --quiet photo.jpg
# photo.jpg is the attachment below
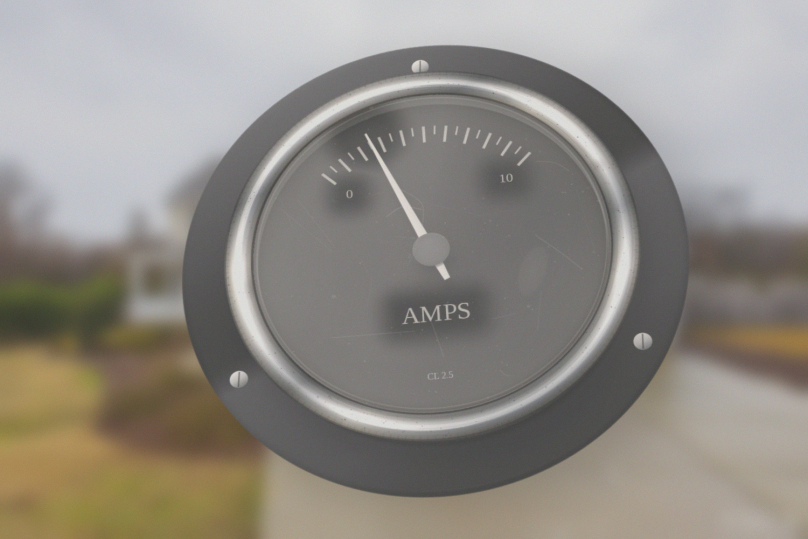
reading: 2.5
